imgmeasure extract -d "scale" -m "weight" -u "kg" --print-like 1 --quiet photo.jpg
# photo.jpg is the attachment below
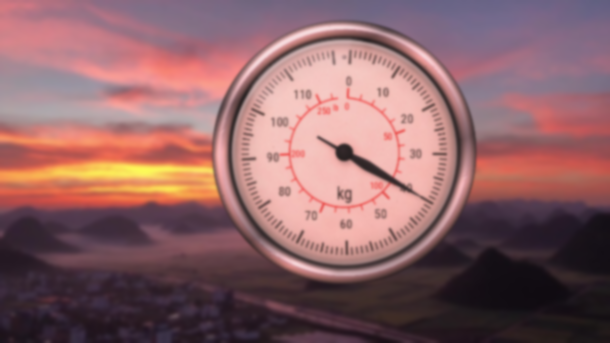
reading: 40
